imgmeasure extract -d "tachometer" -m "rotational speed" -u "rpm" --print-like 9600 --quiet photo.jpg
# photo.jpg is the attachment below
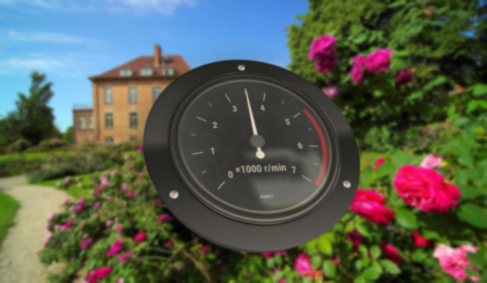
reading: 3500
